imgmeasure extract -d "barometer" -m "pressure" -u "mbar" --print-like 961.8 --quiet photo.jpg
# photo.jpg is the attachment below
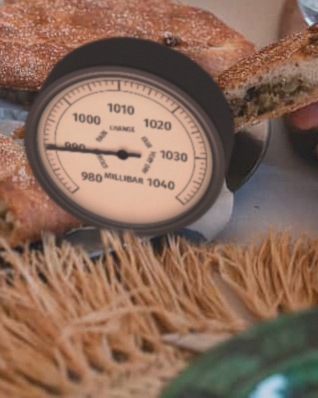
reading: 990
